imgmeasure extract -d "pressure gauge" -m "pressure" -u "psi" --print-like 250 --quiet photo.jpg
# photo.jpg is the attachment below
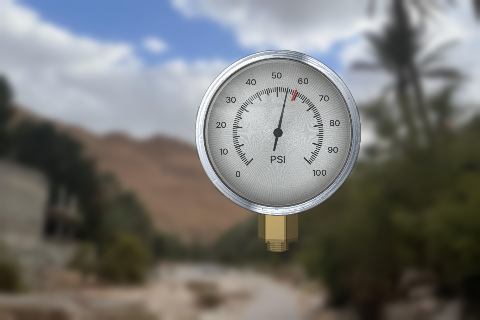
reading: 55
